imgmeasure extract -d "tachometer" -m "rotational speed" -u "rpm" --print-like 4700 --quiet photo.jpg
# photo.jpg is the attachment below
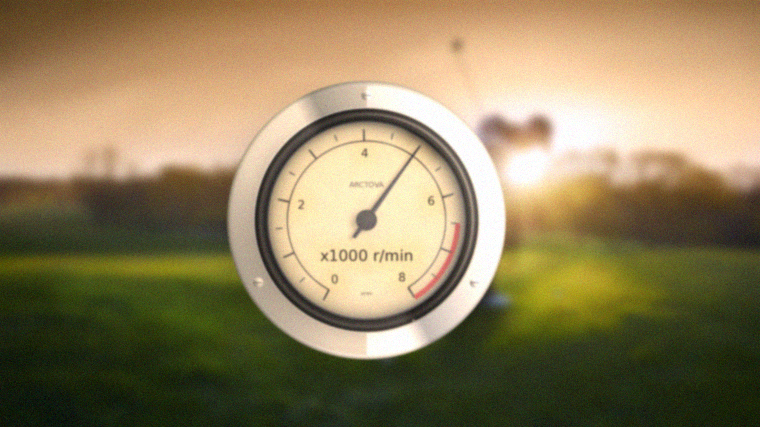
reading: 5000
